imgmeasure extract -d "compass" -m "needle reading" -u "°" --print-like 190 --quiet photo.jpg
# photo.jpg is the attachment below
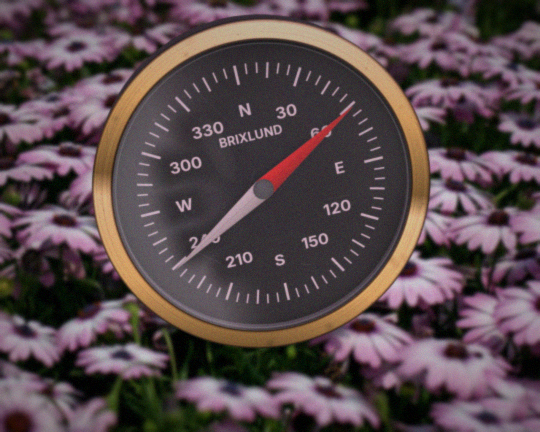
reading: 60
